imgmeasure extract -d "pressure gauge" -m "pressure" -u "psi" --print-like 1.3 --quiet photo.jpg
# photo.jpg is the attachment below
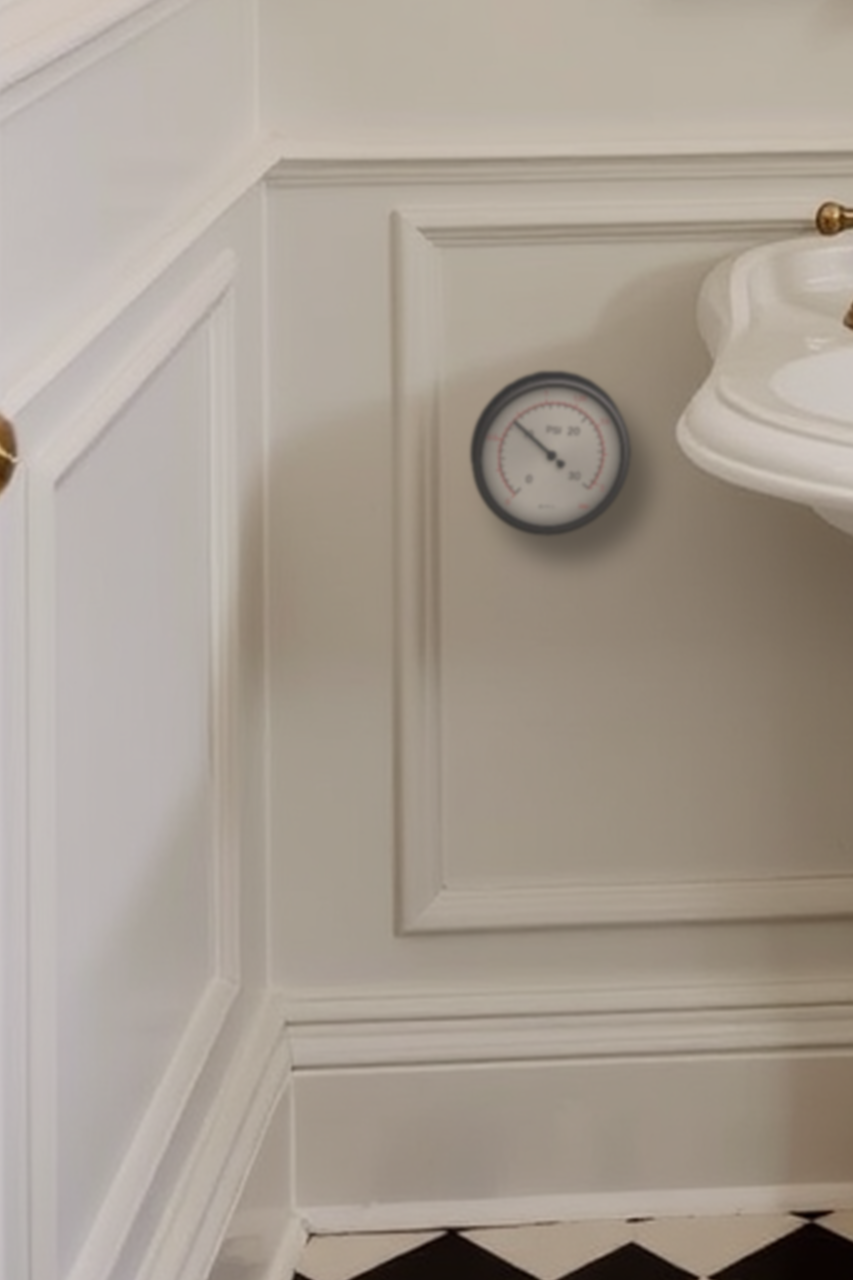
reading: 10
